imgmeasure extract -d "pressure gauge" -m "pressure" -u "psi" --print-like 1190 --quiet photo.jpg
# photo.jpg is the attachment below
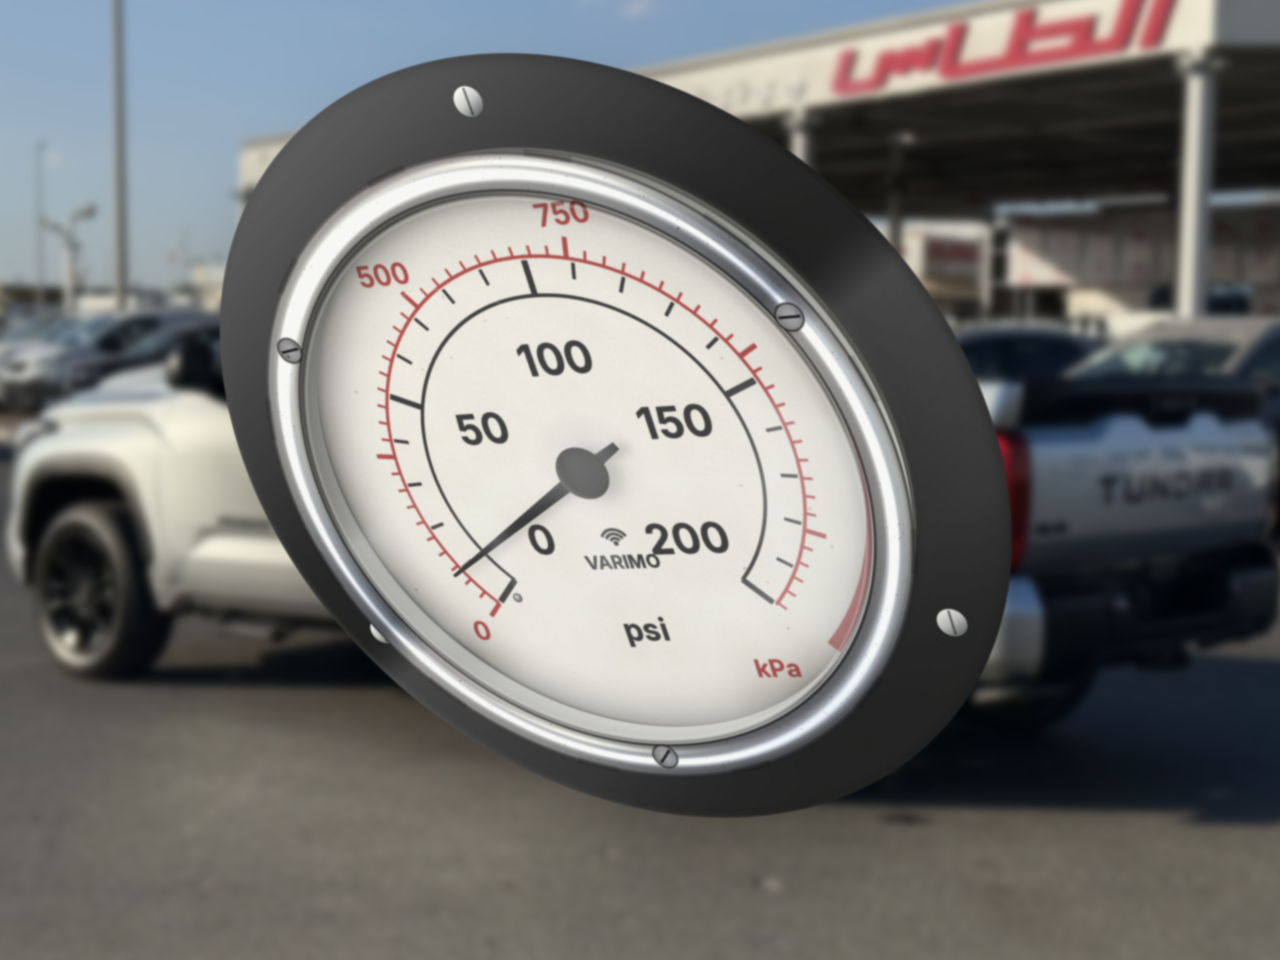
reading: 10
